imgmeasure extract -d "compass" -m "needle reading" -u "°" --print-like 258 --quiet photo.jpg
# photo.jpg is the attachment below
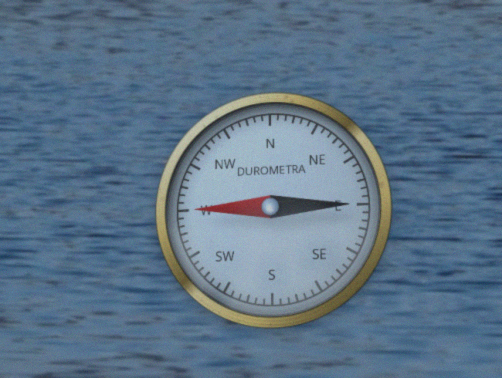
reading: 270
